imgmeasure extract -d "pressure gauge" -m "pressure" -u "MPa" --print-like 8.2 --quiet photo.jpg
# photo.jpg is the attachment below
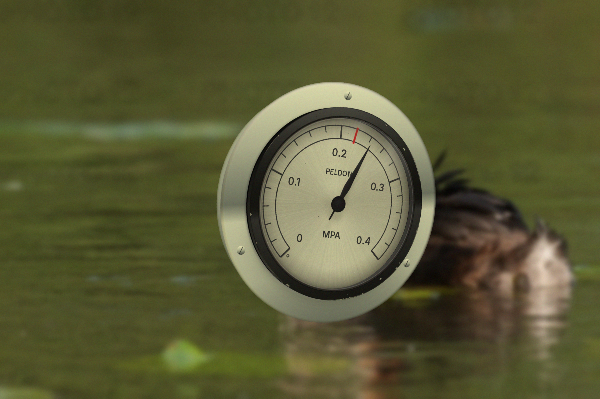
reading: 0.24
